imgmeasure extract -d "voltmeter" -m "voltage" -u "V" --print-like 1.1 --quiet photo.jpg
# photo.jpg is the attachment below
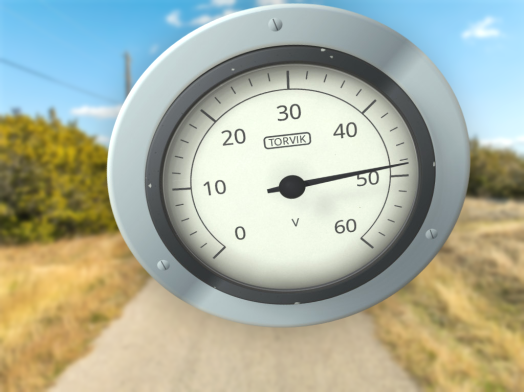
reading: 48
